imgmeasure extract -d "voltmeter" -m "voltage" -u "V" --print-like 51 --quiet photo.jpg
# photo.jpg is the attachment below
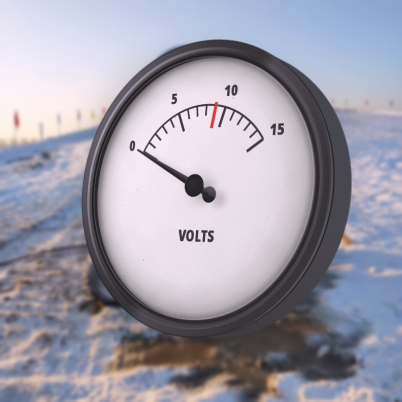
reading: 0
